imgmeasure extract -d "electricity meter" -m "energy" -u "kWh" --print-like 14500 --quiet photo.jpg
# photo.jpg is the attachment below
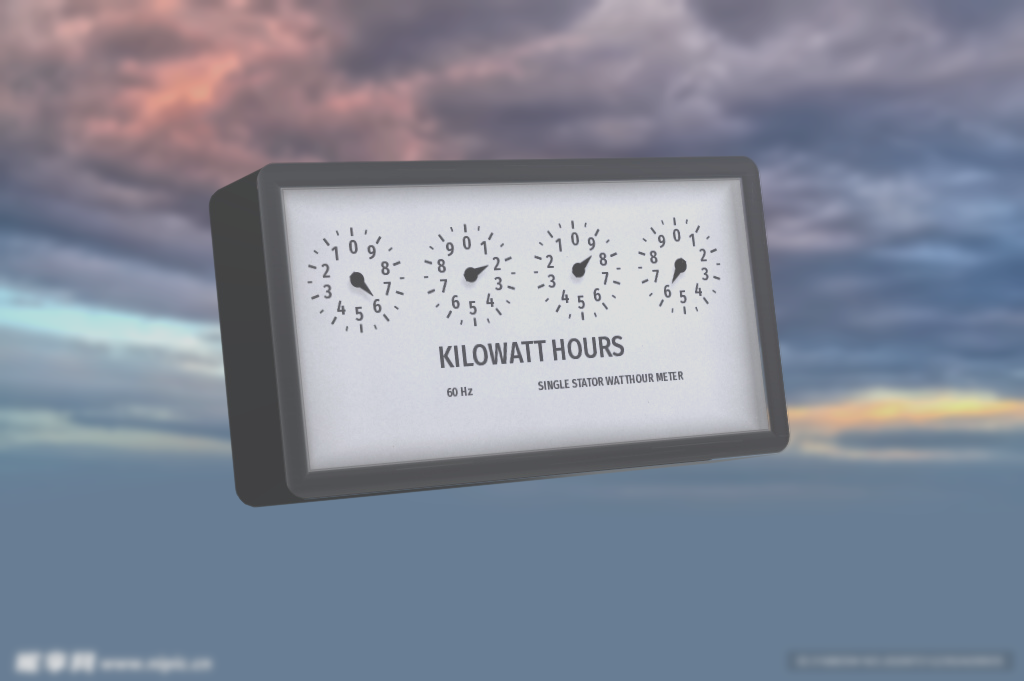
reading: 6186
